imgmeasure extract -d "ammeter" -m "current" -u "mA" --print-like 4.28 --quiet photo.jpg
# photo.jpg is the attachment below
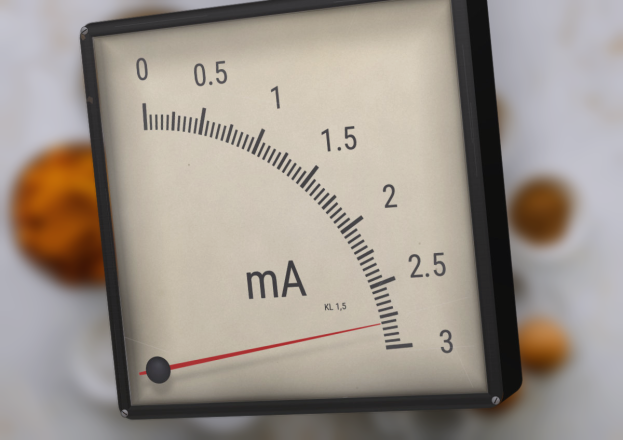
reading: 2.8
